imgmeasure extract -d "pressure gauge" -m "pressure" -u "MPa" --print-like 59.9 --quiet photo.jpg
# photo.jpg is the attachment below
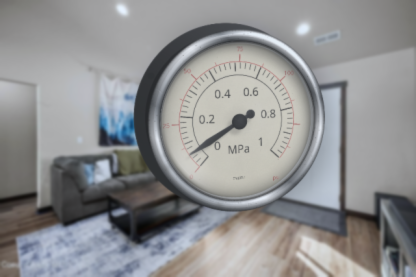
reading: 0.06
